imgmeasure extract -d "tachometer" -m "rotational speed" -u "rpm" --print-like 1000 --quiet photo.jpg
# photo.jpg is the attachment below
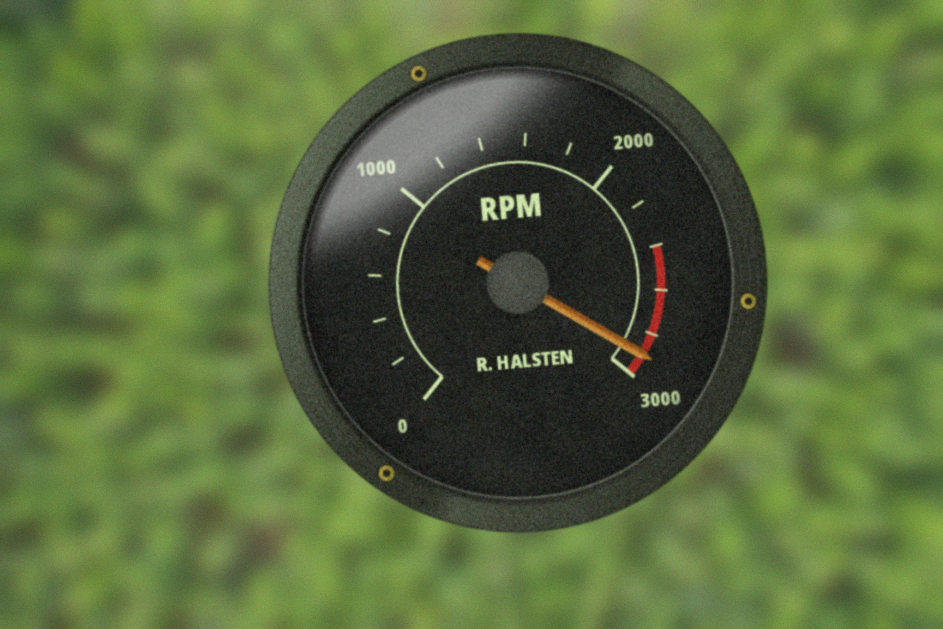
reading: 2900
